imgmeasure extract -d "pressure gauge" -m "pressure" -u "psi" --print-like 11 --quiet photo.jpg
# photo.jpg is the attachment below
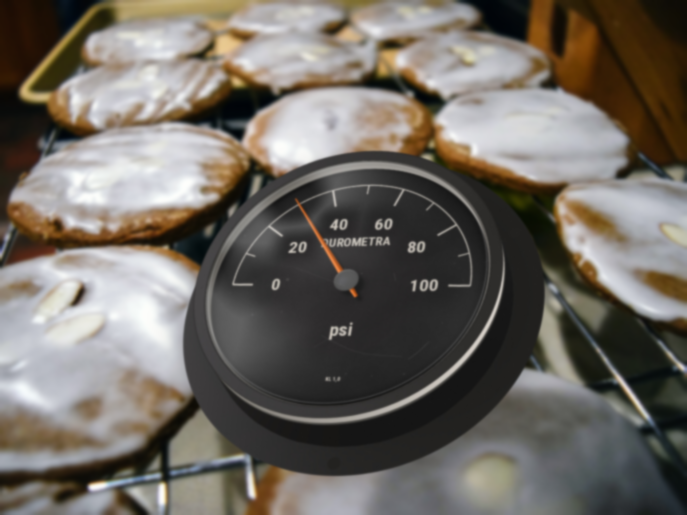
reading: 30
